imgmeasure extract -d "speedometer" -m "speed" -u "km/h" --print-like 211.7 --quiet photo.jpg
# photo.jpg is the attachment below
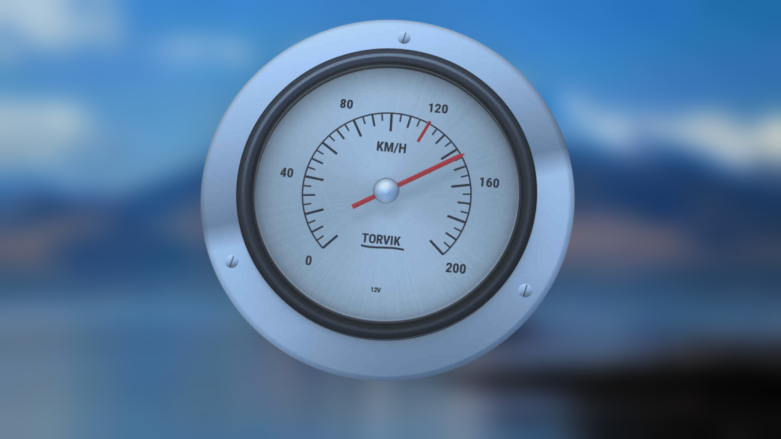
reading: 145
